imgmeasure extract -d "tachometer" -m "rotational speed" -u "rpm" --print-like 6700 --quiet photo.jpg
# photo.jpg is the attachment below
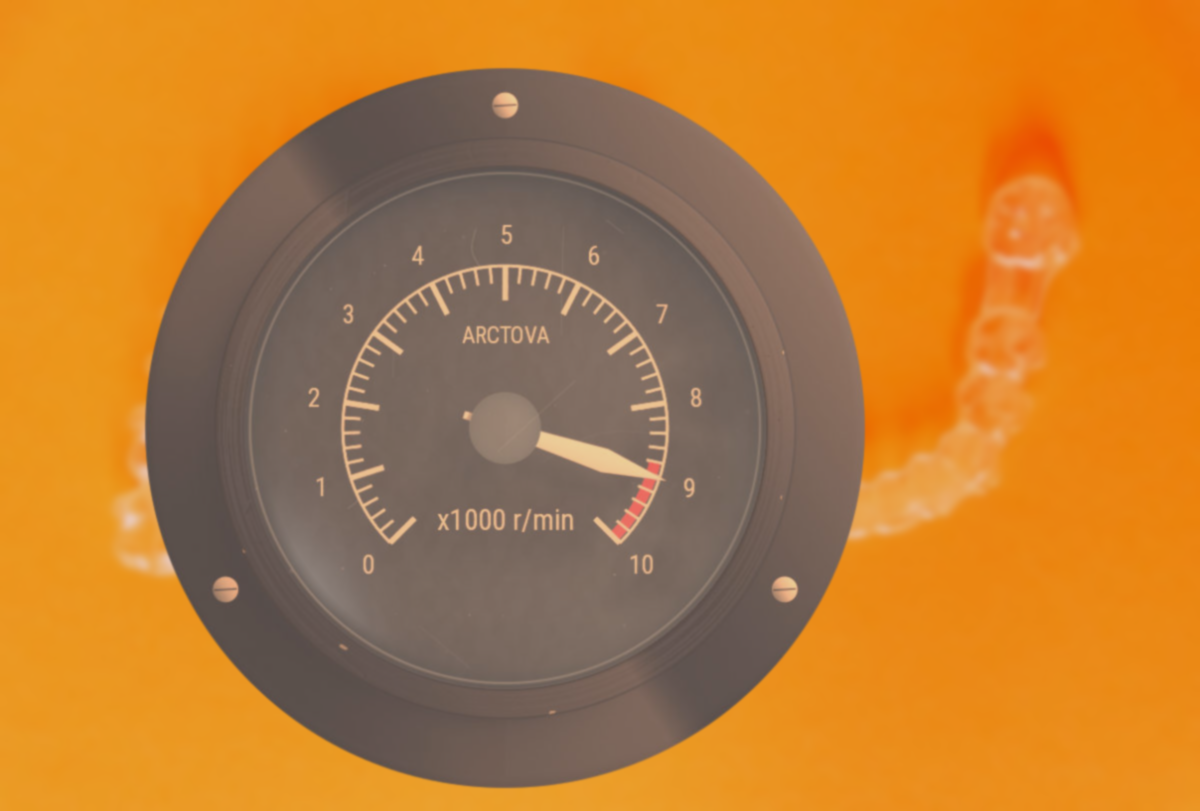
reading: 9000
